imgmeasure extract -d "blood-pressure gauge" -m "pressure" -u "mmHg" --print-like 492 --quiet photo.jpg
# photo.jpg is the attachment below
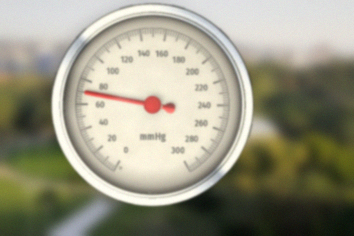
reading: 70
